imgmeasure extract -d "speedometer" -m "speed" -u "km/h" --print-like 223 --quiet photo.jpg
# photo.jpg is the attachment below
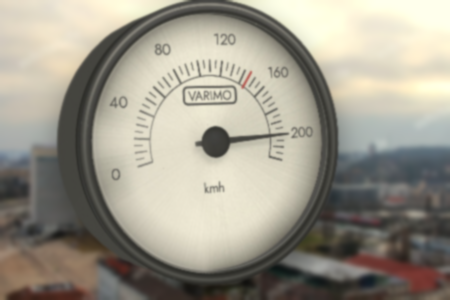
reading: 200
